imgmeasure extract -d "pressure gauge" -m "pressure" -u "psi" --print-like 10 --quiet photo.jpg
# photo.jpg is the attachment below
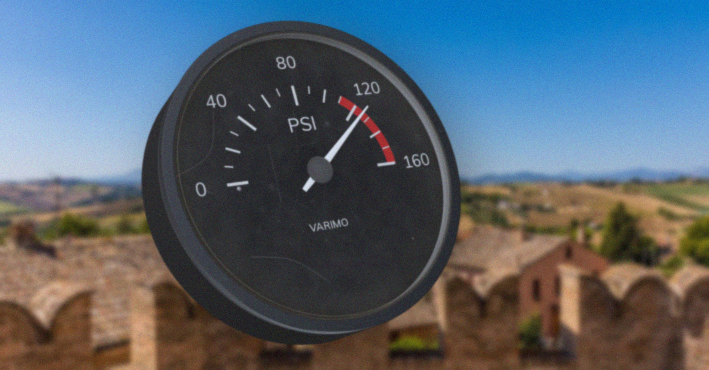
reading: 125
